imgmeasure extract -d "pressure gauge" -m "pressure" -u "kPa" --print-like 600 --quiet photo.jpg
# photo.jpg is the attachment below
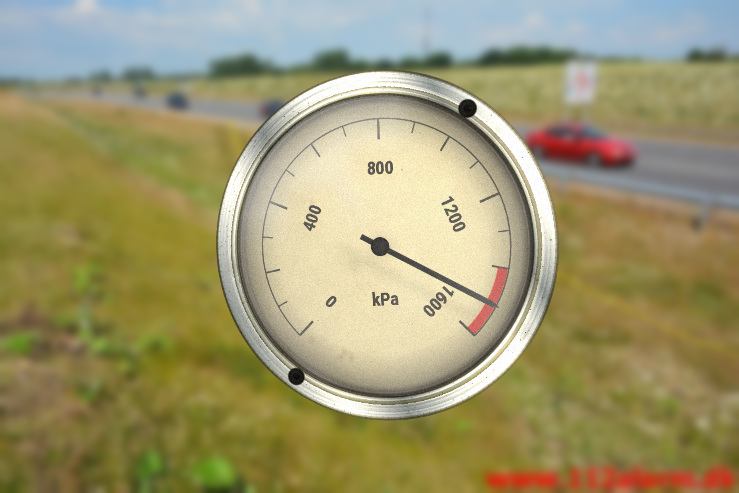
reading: 1500
